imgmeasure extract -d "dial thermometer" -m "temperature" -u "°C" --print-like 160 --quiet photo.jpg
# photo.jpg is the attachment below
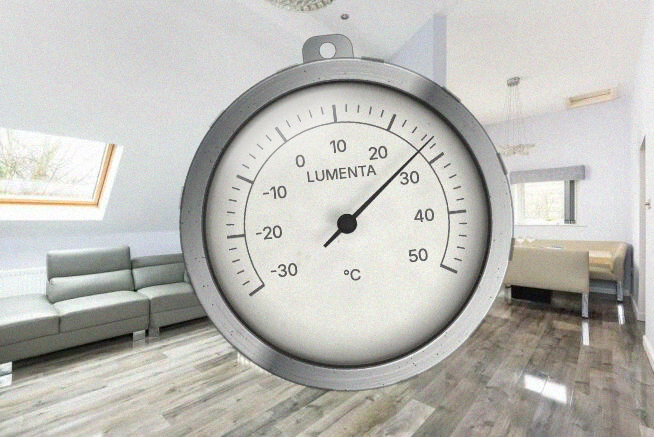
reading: 27
